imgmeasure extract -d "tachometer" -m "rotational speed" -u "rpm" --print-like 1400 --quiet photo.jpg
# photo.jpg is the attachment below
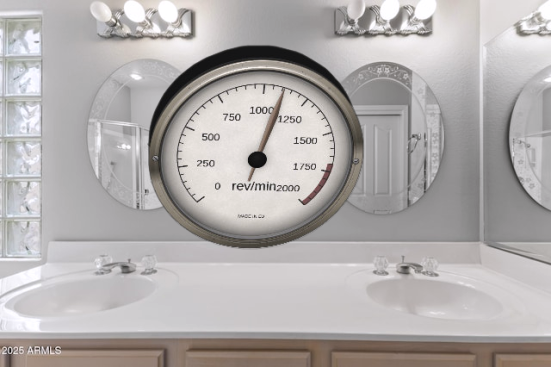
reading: 1100
